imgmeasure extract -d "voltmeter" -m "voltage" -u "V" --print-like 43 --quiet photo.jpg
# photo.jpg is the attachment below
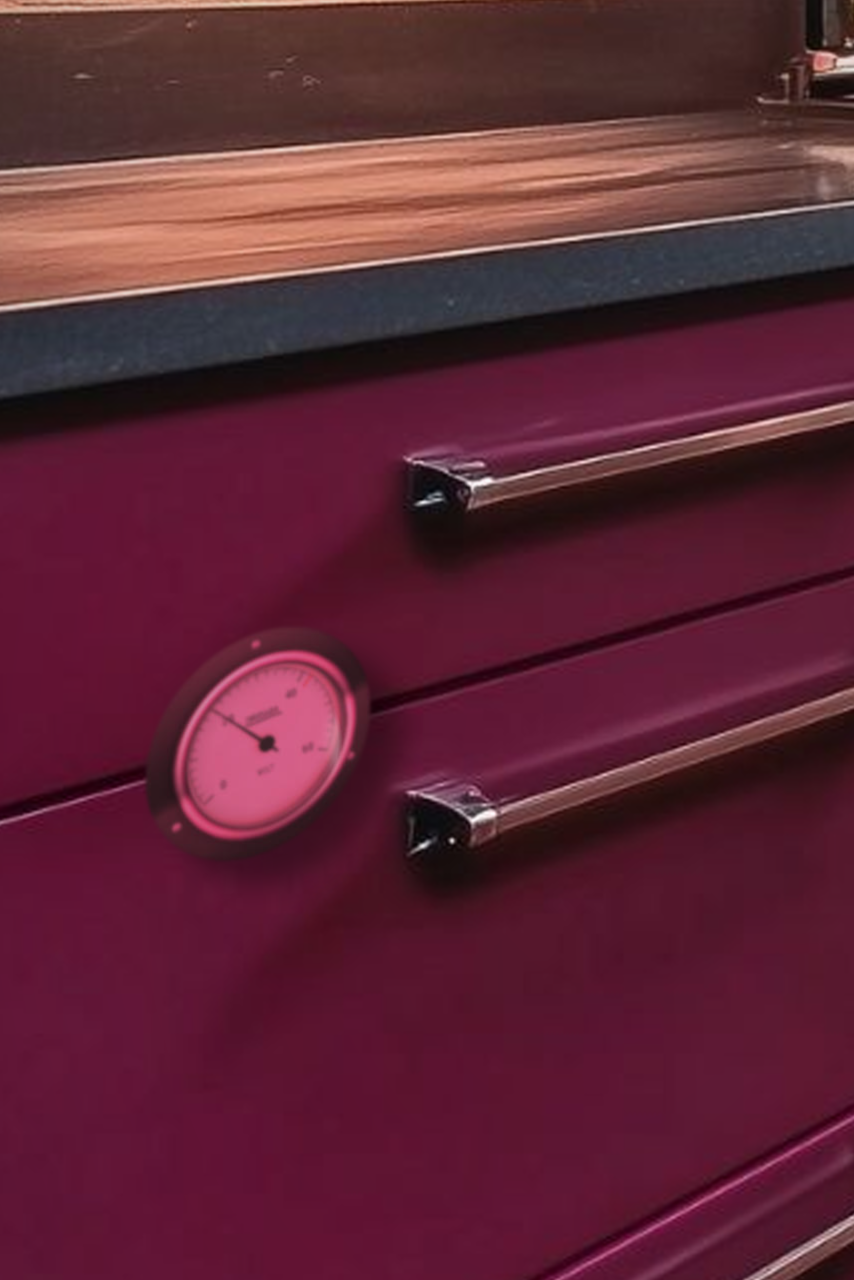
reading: 20
